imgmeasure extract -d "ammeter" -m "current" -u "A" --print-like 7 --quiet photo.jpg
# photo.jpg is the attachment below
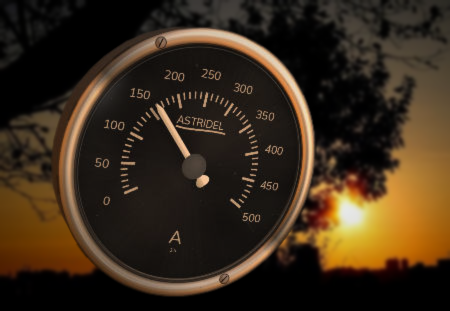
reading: 160
